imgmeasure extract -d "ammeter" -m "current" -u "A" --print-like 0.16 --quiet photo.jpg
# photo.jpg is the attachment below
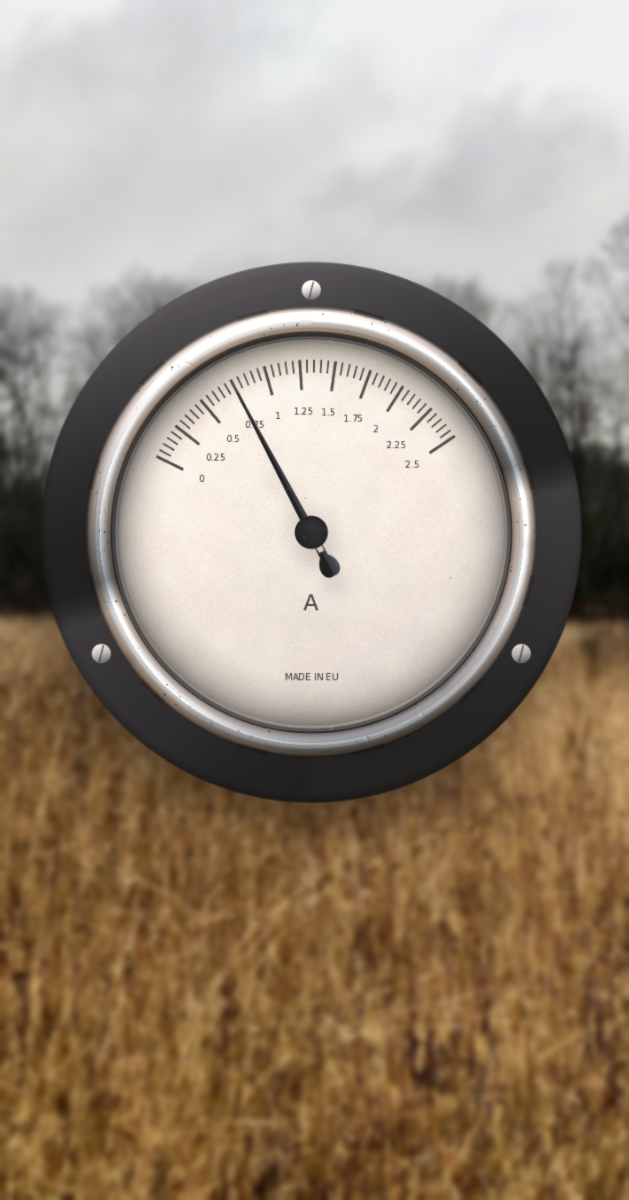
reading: 0.75
